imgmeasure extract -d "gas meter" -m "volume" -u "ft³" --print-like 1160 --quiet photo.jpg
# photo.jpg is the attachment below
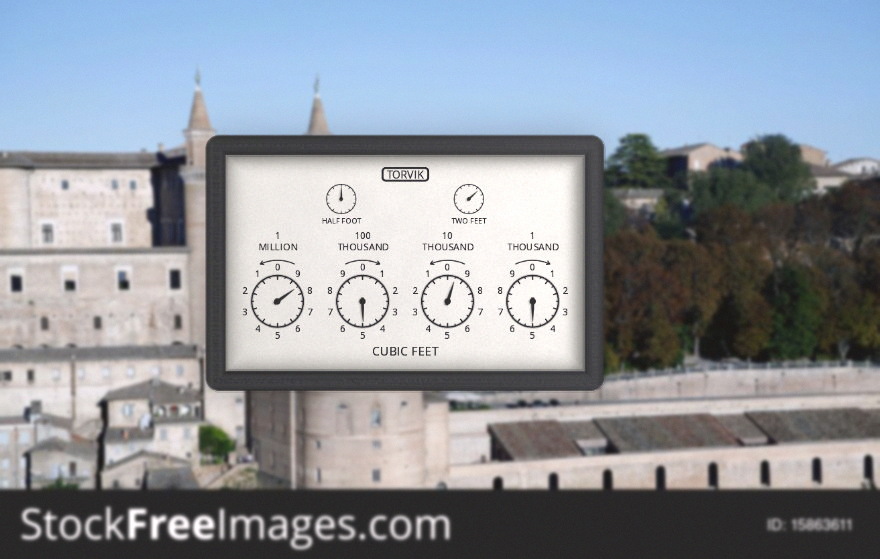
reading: 849500
